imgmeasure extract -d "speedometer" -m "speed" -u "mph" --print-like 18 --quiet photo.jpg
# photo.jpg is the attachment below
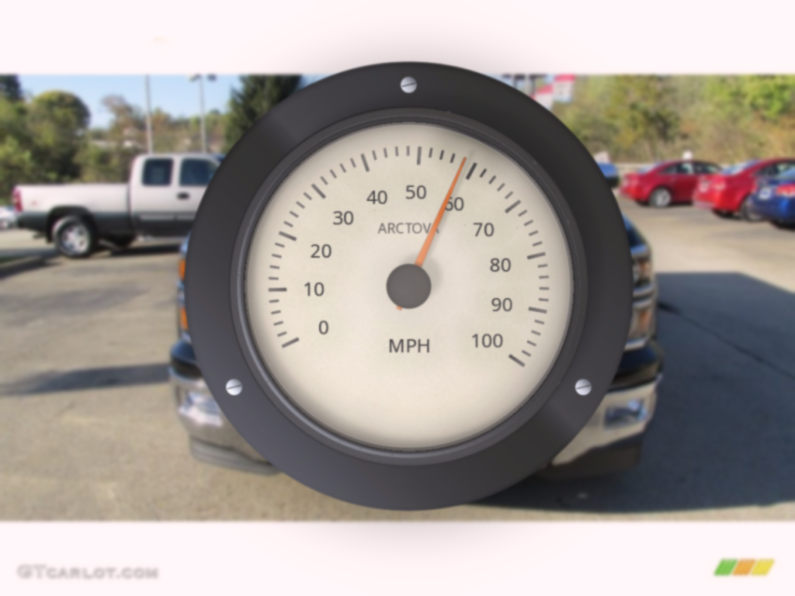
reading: 58
